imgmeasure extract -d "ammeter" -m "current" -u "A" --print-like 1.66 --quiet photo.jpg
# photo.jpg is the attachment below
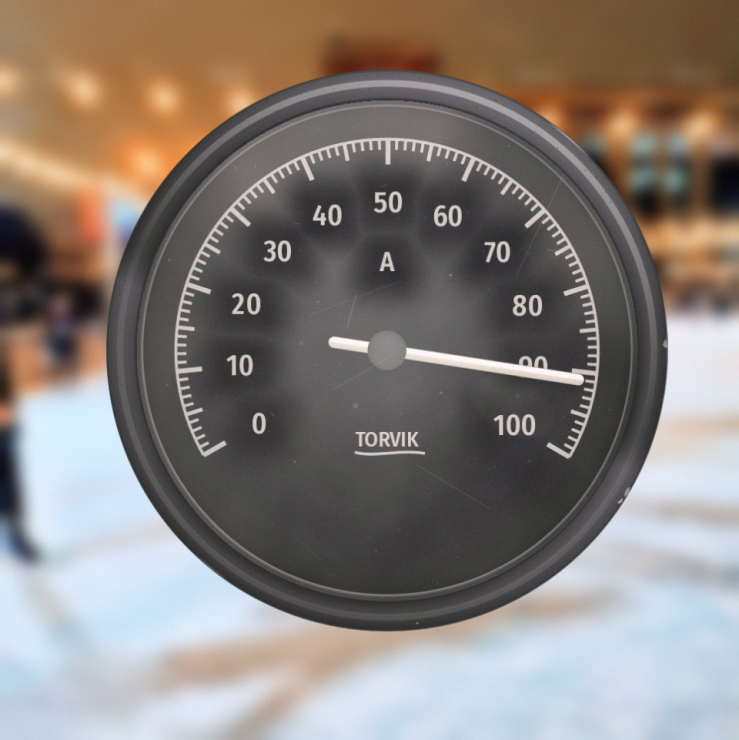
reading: 91
